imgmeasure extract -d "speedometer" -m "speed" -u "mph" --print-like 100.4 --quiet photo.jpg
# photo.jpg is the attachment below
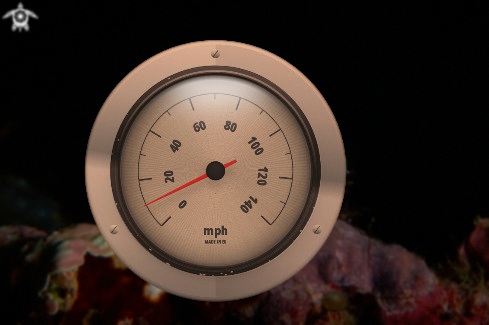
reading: 10
